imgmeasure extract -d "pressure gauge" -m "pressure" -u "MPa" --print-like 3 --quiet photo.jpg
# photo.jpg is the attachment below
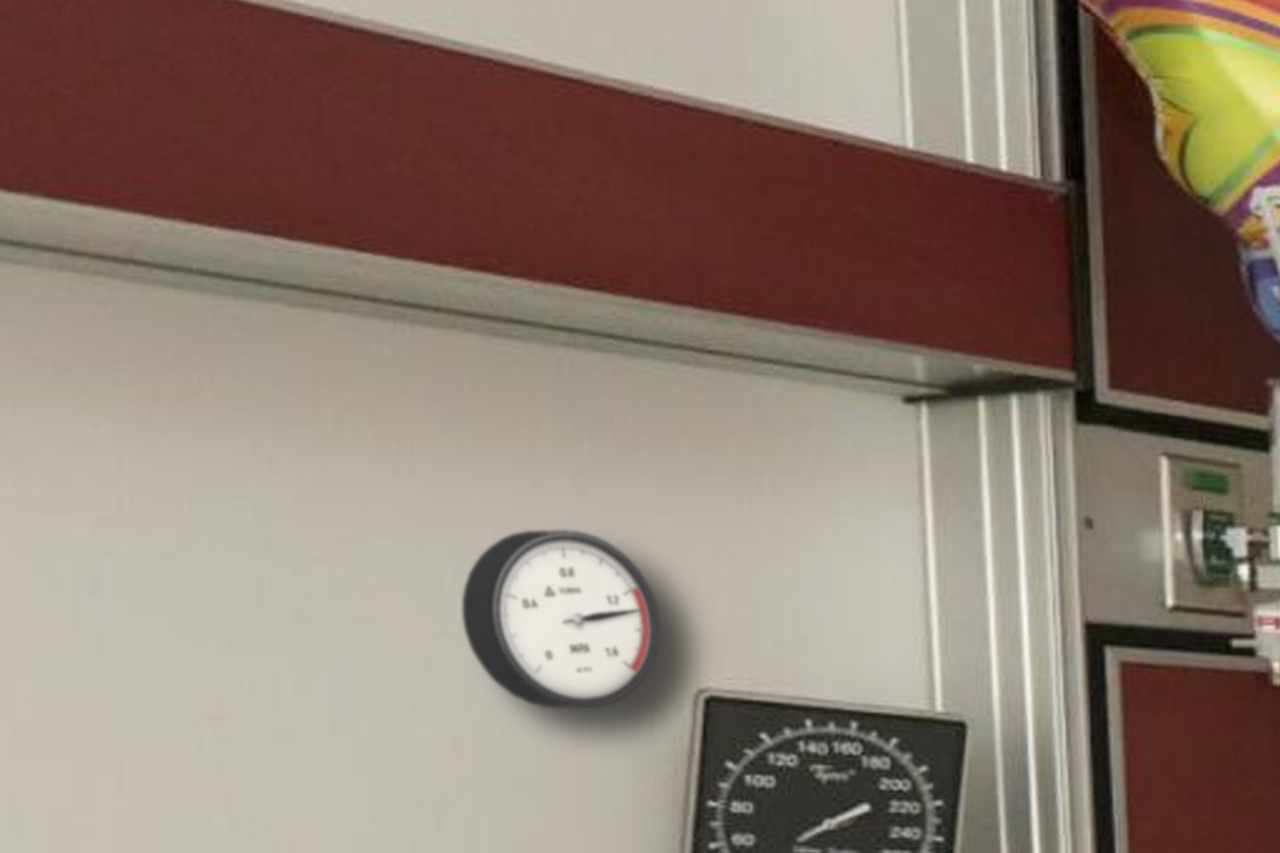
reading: 1.3
